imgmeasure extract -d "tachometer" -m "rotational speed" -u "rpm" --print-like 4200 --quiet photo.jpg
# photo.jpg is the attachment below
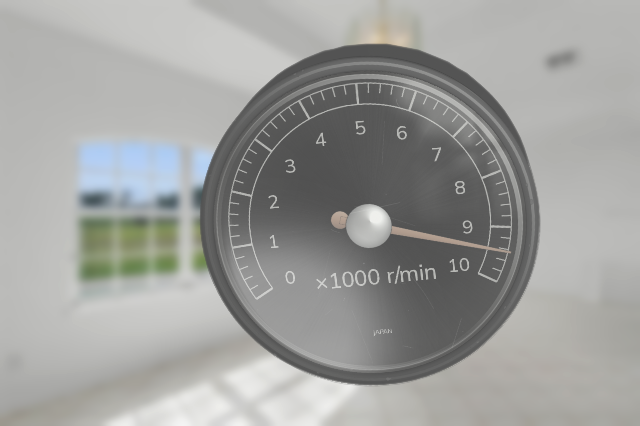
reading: 9400
